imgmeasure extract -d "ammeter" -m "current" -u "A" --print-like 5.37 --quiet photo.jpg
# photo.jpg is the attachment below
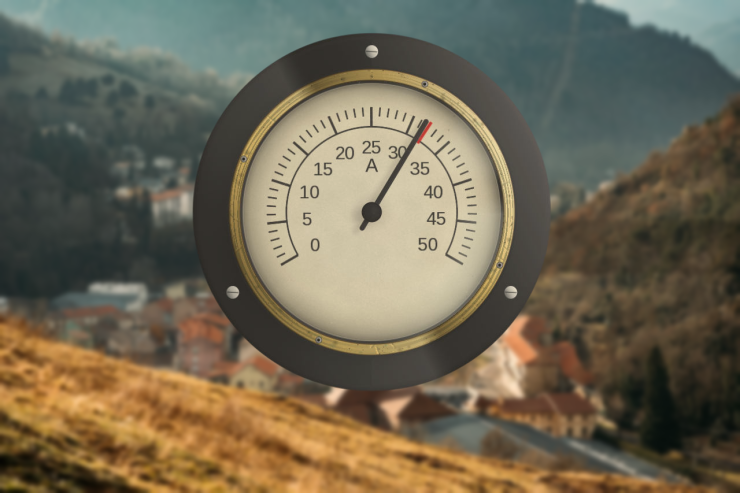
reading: 31.5
